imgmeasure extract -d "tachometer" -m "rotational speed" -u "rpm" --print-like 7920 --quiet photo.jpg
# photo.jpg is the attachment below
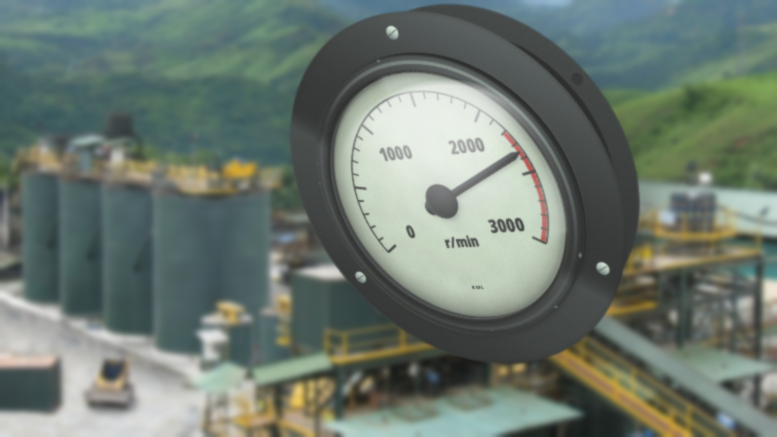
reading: 2350
